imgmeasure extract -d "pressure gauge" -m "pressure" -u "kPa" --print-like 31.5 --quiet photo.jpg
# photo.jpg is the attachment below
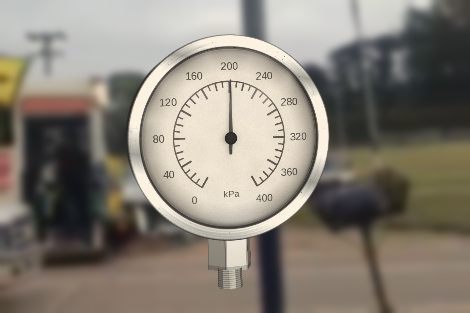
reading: 200
